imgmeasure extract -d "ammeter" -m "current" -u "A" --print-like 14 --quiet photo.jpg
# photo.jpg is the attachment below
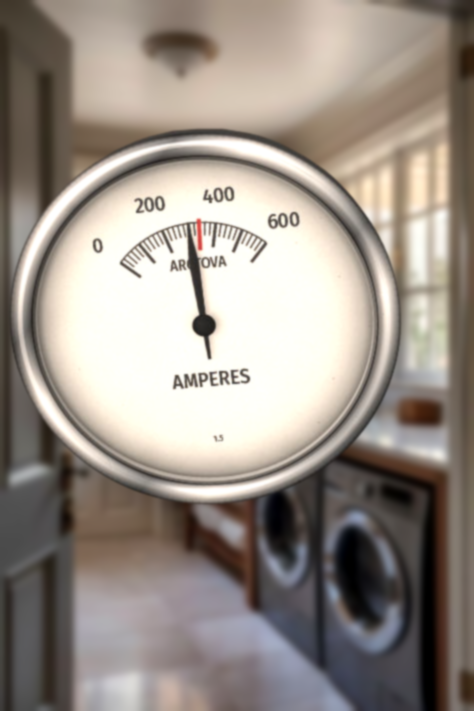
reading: 300
